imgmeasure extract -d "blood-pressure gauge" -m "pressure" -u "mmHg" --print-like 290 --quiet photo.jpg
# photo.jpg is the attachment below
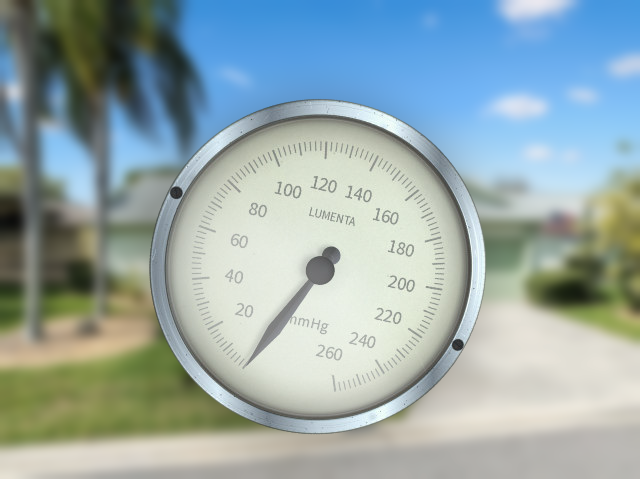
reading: 0
